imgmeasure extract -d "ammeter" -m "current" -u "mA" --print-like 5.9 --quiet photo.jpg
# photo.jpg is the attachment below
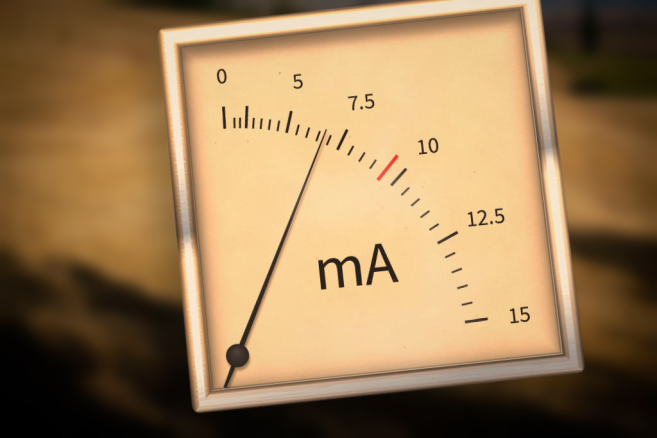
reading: 6.75
